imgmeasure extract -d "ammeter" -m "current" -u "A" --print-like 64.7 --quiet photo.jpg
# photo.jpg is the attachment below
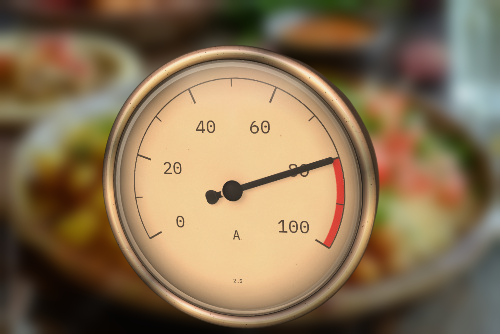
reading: 80
